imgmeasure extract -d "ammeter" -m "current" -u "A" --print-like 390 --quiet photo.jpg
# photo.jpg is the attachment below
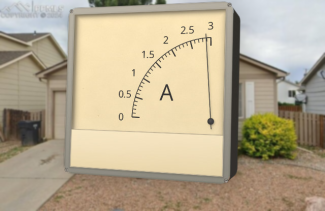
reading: 2.9
